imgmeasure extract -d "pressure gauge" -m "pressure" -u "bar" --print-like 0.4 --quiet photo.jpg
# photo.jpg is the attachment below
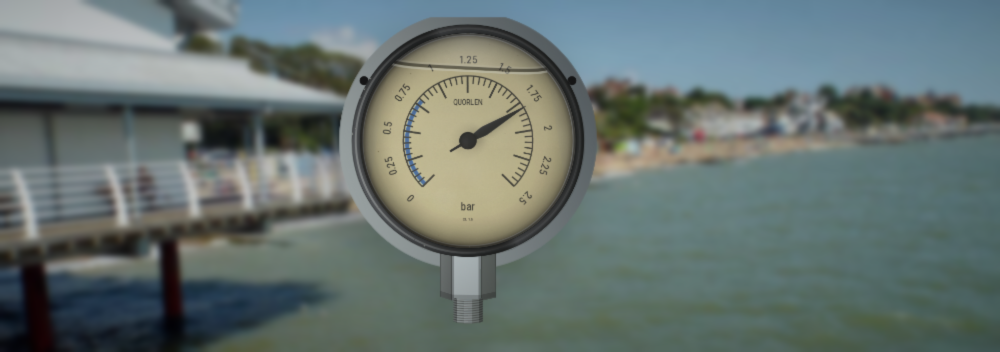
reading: 1.8
